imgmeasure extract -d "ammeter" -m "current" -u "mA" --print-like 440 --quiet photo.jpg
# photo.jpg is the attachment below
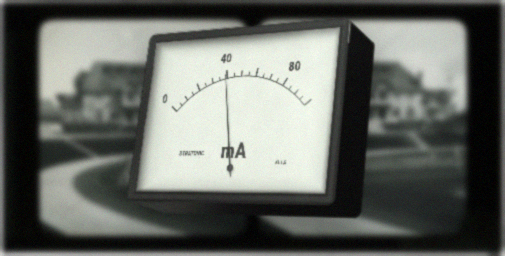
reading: 40
